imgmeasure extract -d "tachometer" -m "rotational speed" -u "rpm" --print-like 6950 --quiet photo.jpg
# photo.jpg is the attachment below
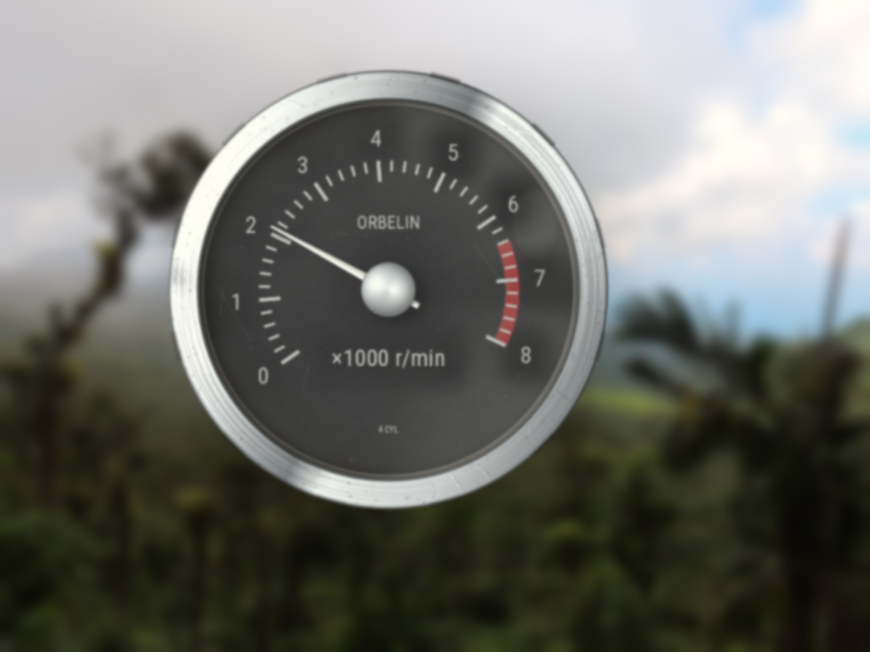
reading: 2100
